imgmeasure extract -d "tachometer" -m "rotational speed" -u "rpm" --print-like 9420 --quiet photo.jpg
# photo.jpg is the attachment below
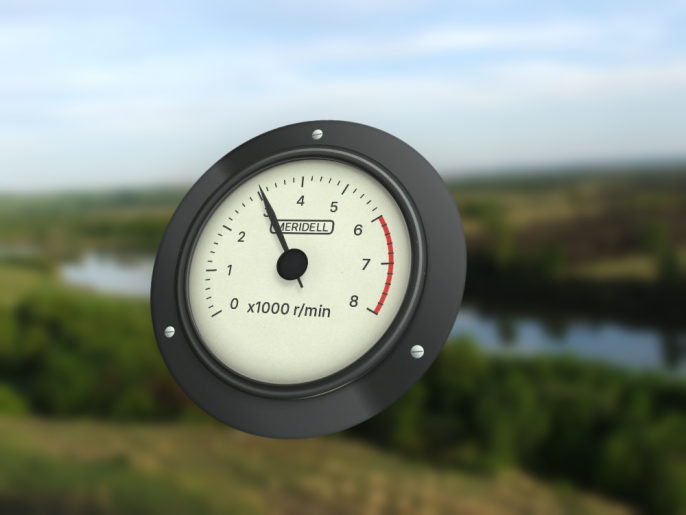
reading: 3100
